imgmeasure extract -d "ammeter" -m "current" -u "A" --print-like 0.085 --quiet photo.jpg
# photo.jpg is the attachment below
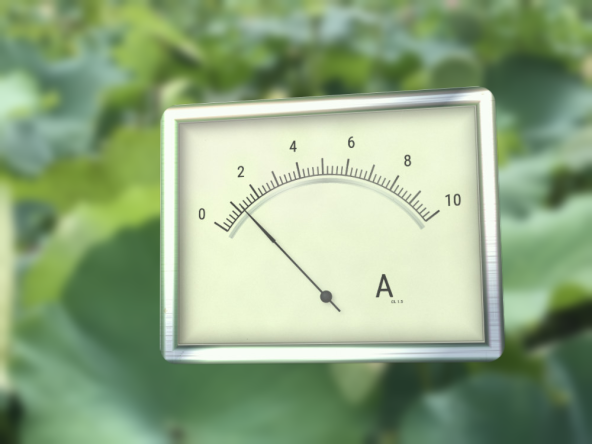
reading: 1.2
